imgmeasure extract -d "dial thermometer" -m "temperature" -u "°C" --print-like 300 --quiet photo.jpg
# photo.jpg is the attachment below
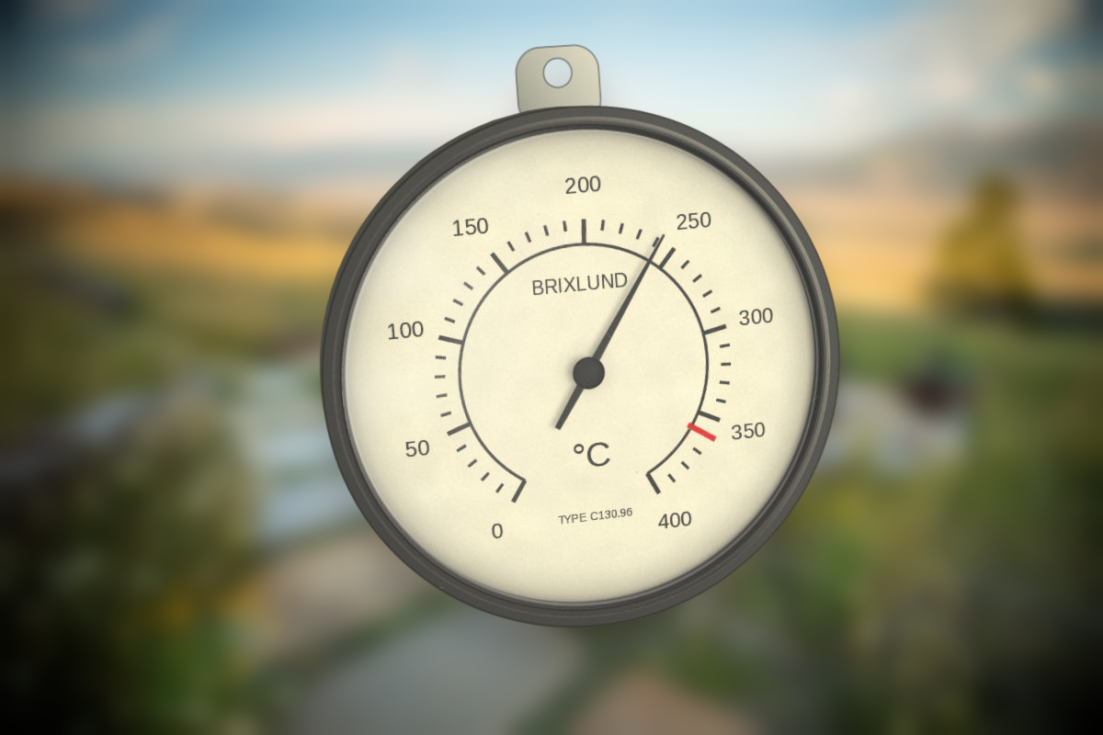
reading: 240
